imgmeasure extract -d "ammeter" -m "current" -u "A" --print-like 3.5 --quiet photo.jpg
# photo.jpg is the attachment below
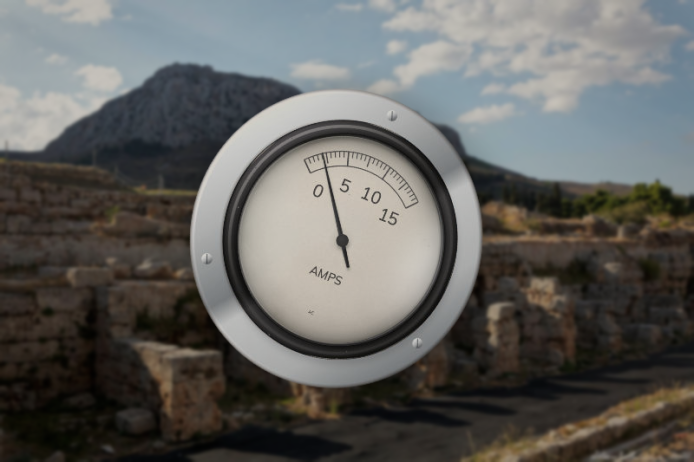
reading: 2
